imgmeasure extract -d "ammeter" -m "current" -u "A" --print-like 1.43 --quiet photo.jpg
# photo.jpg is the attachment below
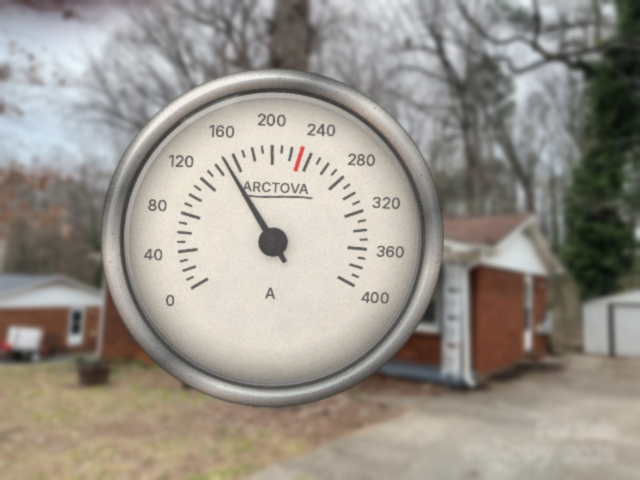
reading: 150
